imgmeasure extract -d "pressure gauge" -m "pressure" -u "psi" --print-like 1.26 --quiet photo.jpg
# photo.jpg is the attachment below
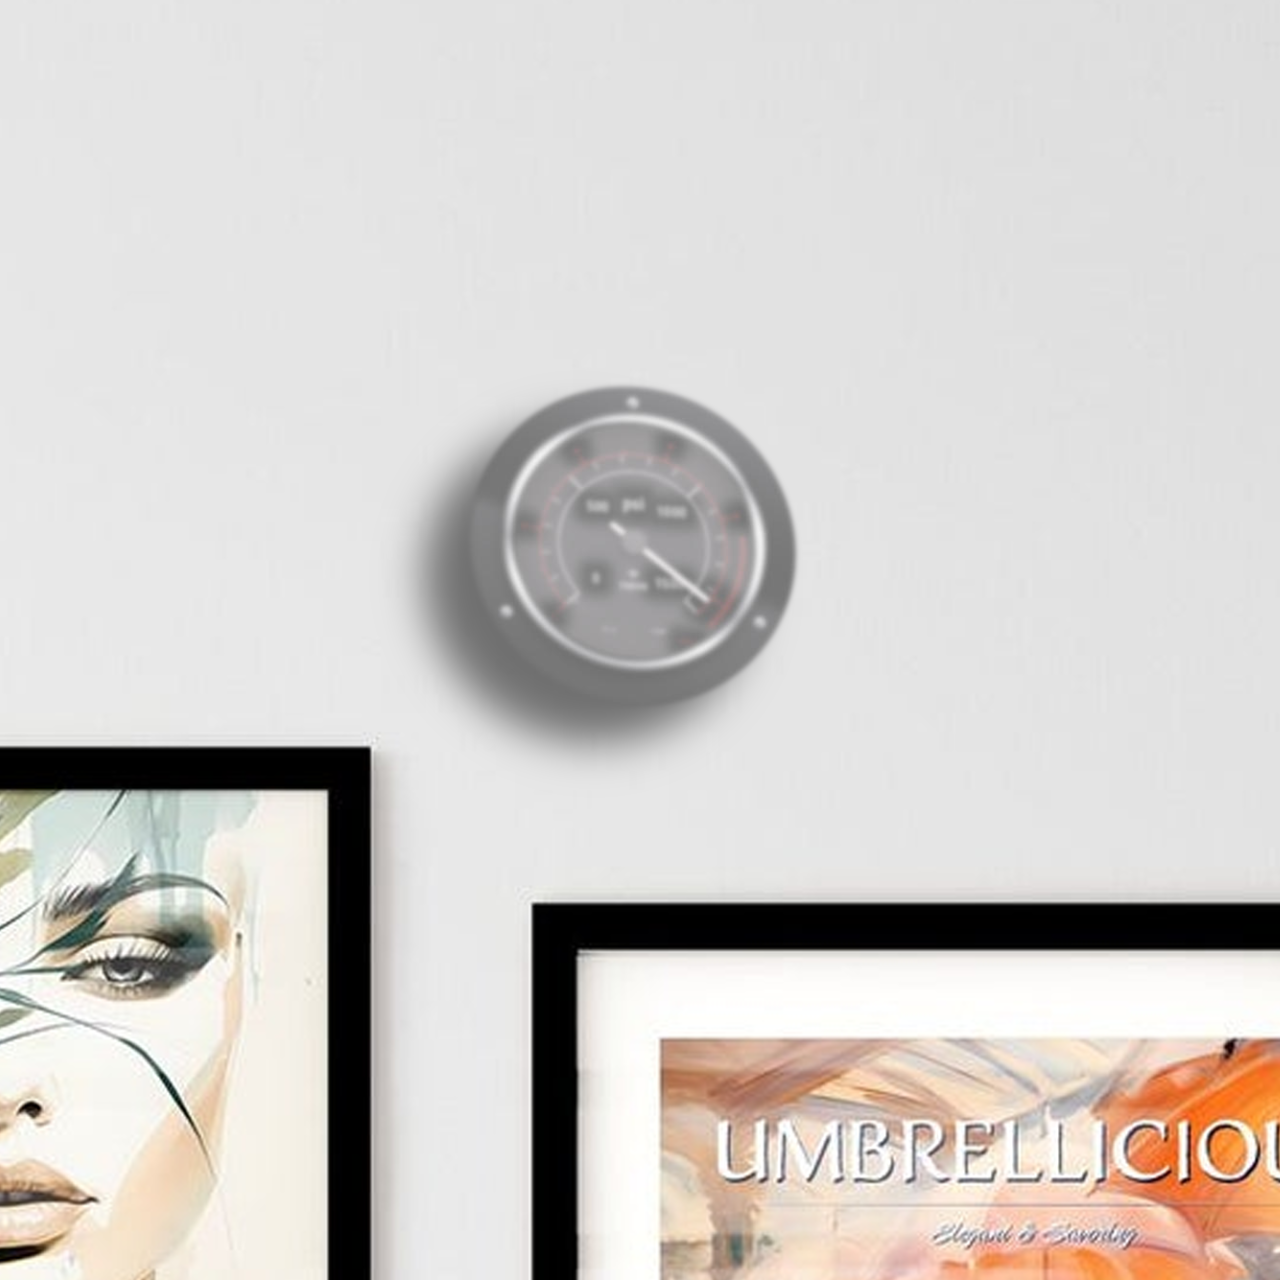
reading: 1450
